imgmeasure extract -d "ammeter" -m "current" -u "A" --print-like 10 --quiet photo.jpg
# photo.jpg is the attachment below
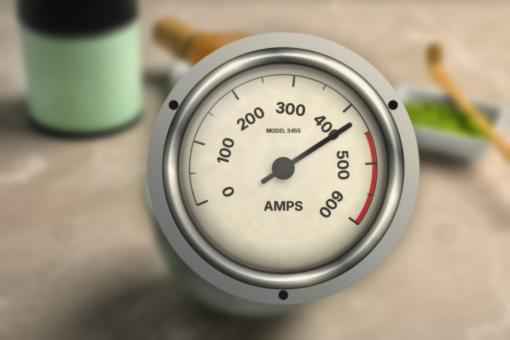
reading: 425
